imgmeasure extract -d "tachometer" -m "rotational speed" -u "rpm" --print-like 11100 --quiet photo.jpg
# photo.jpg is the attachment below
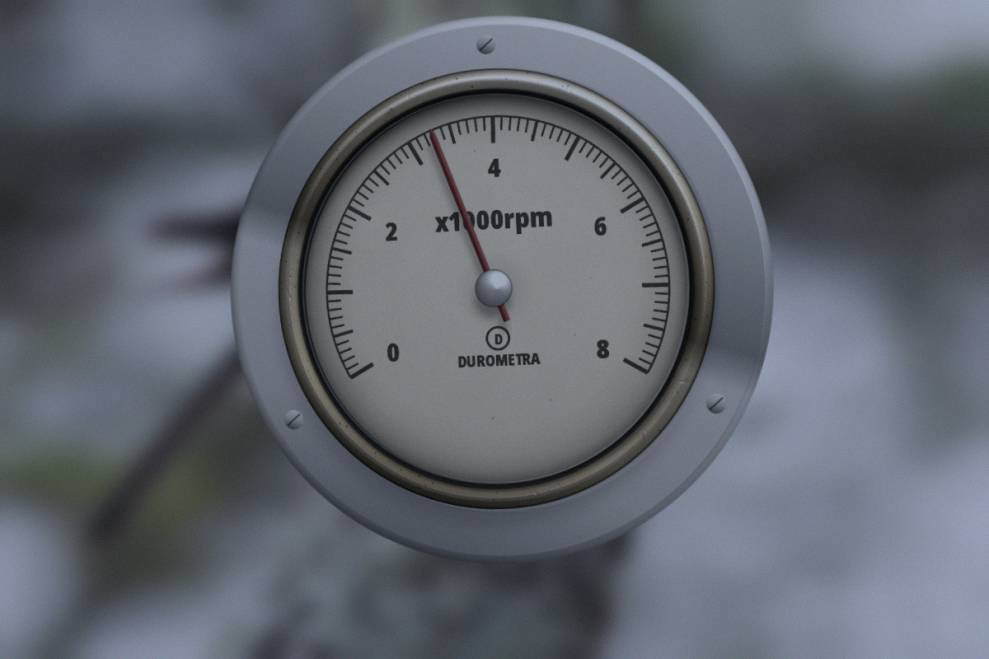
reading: 3300
